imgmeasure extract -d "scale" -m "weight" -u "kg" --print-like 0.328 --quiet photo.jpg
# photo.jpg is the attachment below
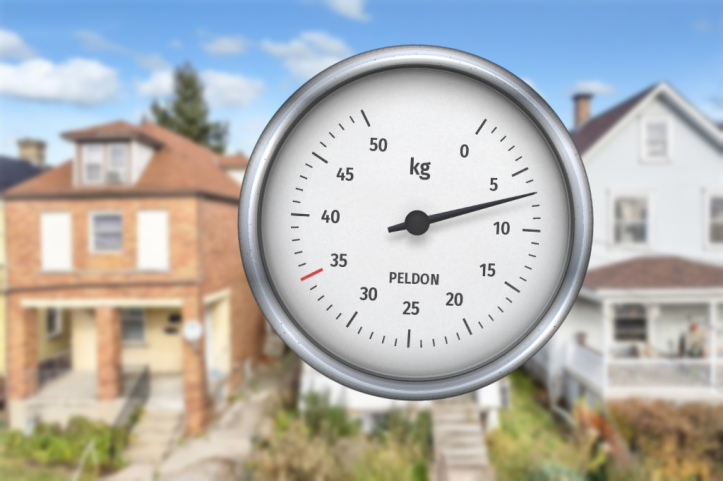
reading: 7
